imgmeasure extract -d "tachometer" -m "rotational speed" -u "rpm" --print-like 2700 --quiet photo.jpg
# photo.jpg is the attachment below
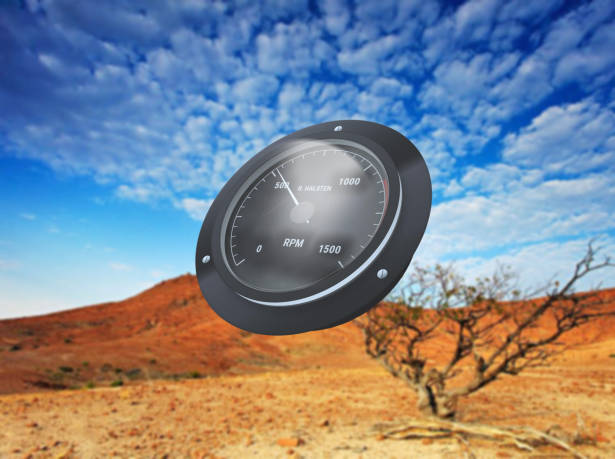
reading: 525
